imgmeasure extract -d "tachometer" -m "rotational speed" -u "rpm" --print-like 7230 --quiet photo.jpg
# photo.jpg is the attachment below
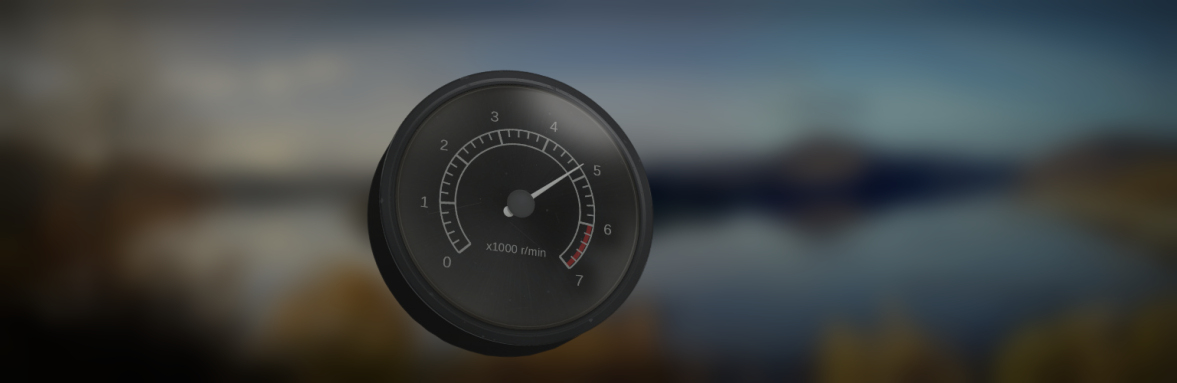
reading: 4800
